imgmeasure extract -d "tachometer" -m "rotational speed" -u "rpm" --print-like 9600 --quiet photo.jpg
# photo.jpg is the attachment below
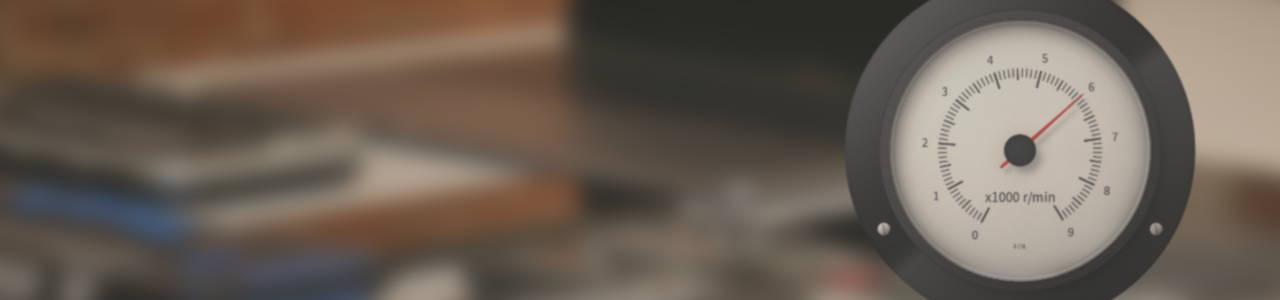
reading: 6000
